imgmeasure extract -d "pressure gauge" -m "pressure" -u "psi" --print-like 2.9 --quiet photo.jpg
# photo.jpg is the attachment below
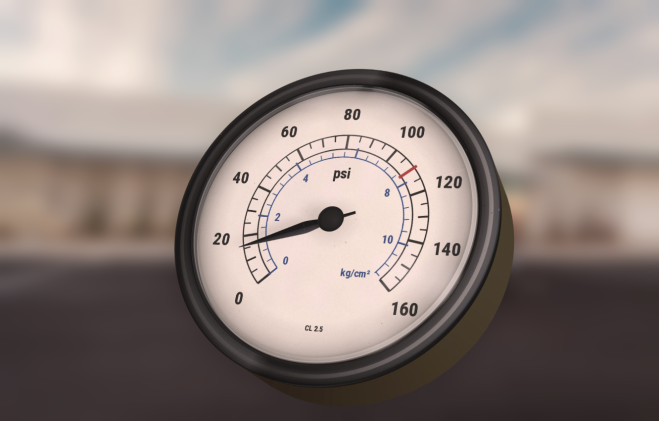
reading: 15
